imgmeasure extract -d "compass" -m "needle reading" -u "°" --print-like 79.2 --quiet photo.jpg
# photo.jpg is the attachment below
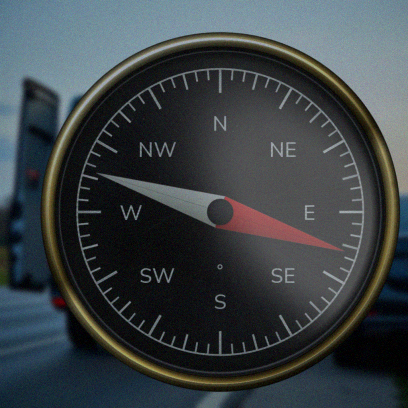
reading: 107.5
